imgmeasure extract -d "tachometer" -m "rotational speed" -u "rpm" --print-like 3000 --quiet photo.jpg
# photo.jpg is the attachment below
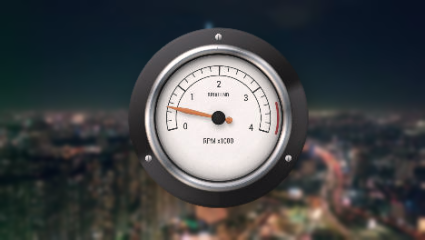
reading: 500
